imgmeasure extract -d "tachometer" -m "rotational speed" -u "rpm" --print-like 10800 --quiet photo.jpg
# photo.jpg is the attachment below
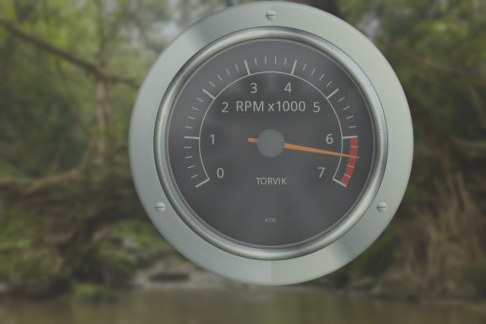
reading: 6400
